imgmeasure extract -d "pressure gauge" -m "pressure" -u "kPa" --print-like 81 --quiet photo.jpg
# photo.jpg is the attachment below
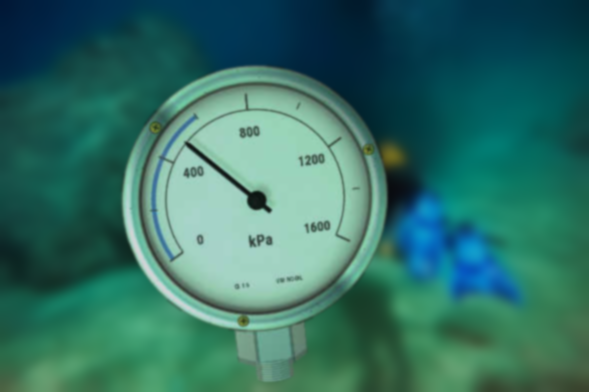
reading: 500
